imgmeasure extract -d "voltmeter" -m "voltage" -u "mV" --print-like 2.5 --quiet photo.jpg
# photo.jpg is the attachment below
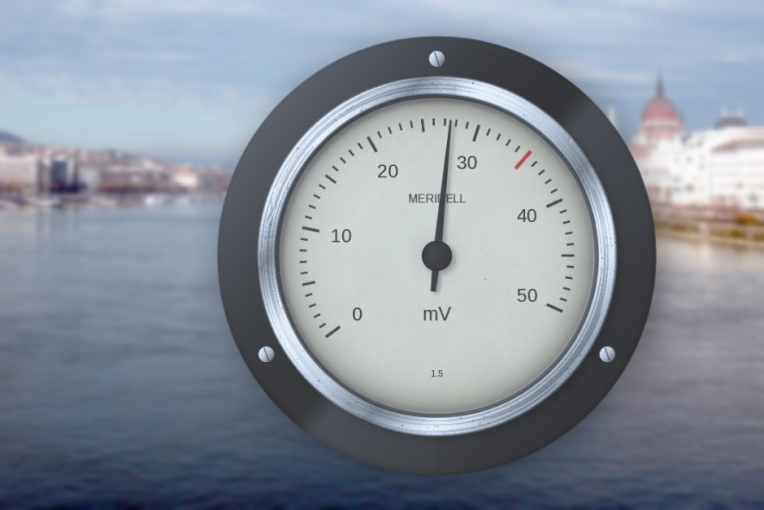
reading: 27.5
